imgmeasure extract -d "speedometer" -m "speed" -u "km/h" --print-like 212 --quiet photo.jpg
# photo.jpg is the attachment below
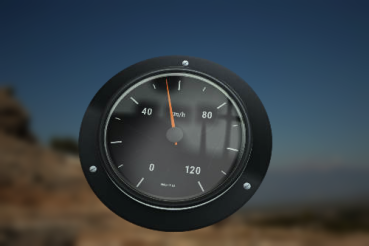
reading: 55
